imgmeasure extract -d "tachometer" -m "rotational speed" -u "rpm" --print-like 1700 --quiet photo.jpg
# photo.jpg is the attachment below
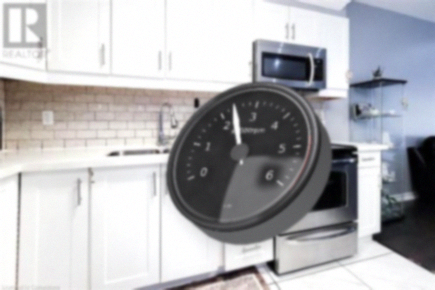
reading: 2400
